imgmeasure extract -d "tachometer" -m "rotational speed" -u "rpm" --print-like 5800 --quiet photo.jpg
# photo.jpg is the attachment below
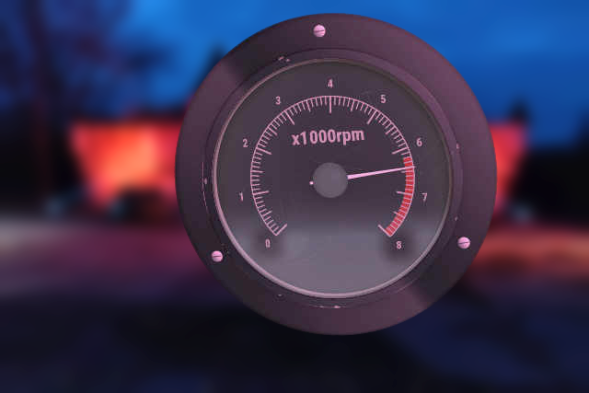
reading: 6400
